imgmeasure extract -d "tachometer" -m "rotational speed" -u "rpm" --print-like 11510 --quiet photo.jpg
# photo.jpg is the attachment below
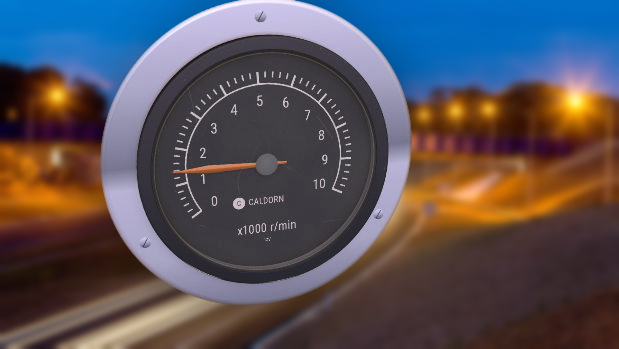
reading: 1400
